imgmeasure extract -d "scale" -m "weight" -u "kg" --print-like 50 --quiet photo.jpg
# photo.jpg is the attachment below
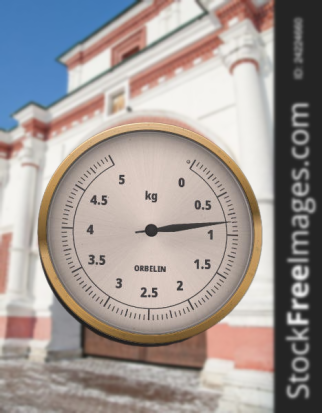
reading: 0.85
